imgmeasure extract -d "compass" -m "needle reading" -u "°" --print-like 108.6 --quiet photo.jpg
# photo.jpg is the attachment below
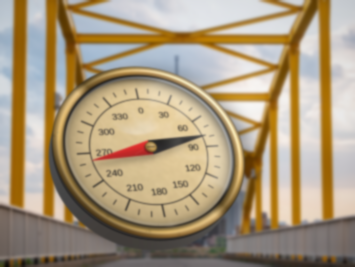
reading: 260
